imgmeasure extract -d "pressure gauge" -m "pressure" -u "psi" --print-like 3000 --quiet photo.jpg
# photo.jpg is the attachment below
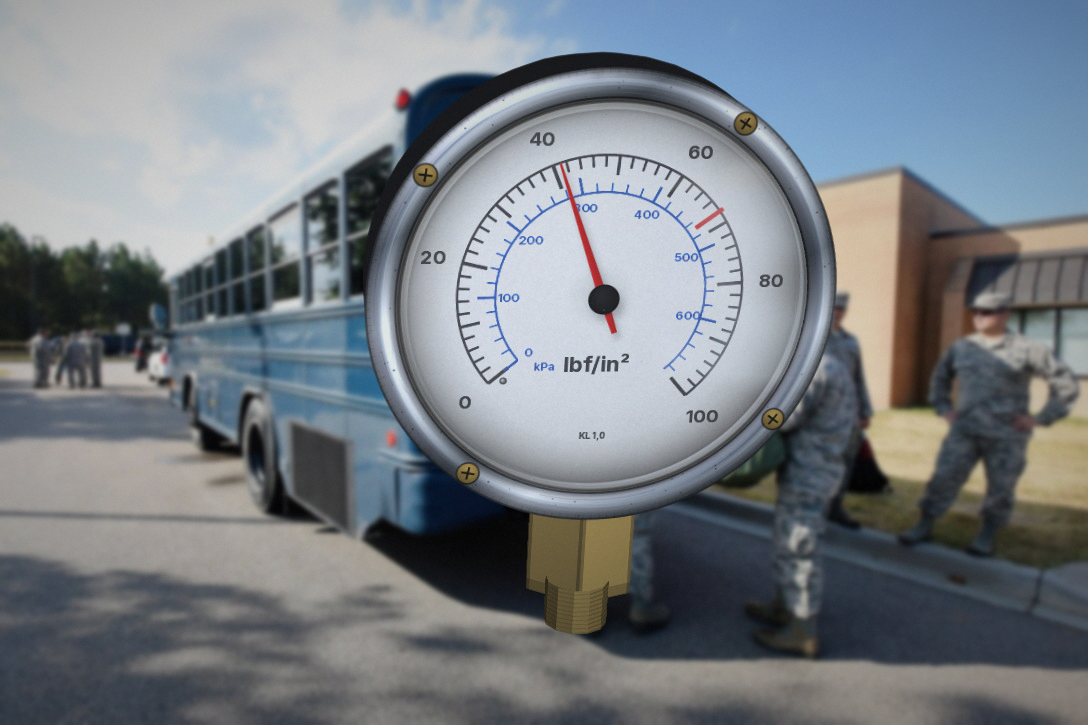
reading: 41
